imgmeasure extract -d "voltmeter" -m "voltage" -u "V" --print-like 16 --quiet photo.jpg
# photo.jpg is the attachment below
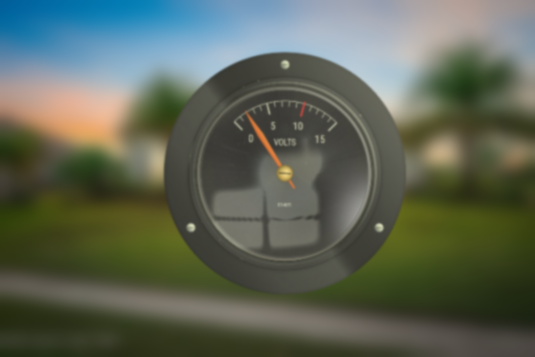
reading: 2
